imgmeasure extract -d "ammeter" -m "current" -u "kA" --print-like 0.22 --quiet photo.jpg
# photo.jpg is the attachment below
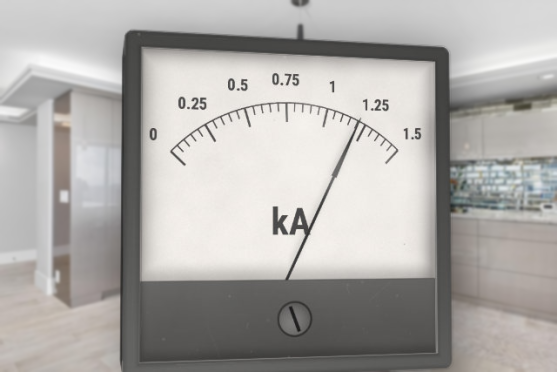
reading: 1.2
